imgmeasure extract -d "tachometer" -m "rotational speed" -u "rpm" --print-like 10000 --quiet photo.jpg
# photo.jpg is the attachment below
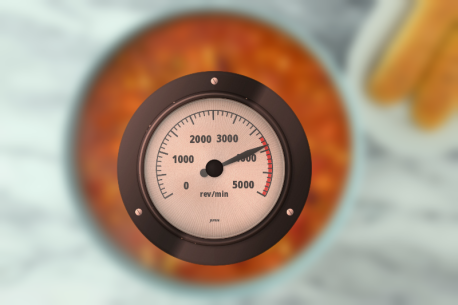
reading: 3900
